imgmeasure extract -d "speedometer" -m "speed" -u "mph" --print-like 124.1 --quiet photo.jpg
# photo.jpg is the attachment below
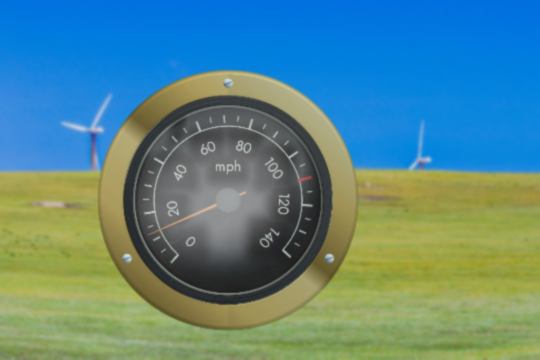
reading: 12.5
